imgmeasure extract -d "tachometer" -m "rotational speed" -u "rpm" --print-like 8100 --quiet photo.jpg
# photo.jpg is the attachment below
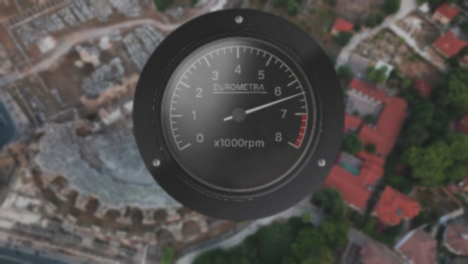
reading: 6400
